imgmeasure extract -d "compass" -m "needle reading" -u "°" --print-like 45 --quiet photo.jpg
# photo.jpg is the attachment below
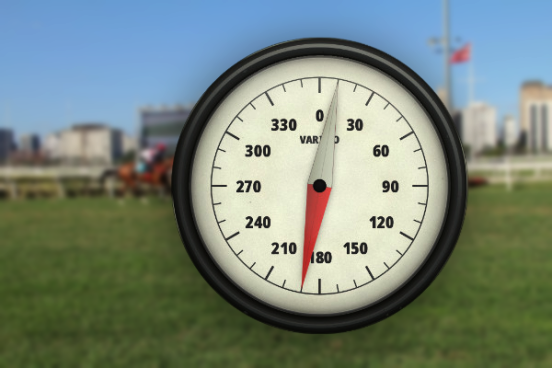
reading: 190
